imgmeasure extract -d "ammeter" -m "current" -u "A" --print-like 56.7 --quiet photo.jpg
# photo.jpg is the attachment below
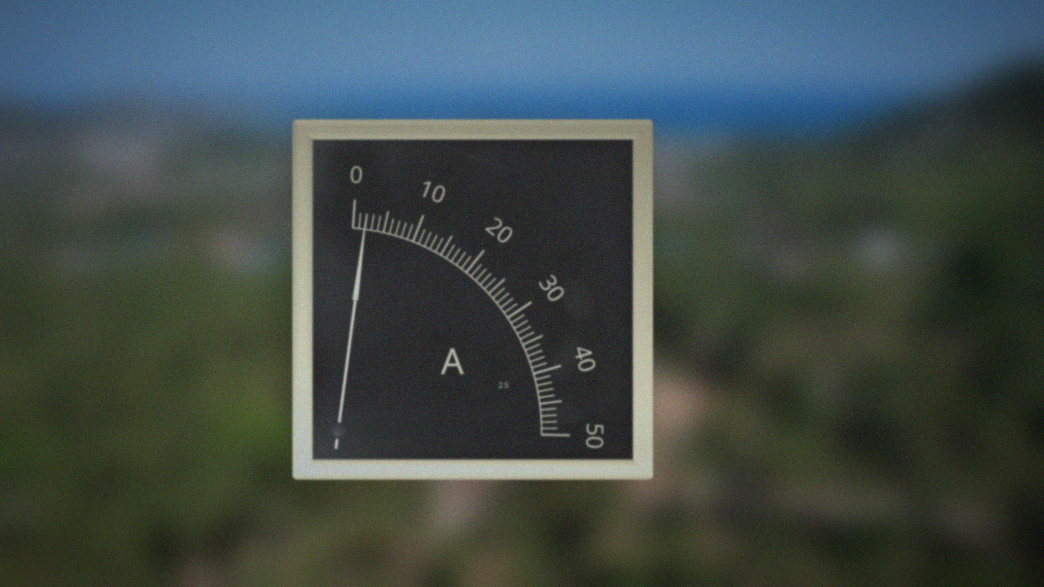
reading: 2
